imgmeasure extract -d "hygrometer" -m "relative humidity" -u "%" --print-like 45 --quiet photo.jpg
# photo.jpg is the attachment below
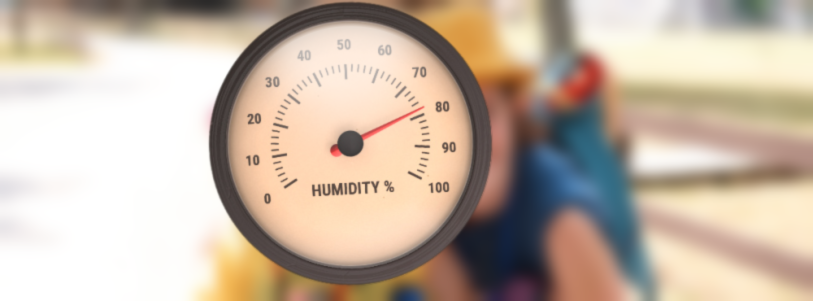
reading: 78
